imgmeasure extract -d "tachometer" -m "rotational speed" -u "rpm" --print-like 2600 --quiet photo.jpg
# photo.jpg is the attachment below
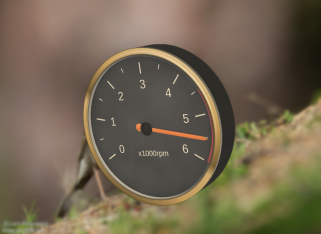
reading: 5500
